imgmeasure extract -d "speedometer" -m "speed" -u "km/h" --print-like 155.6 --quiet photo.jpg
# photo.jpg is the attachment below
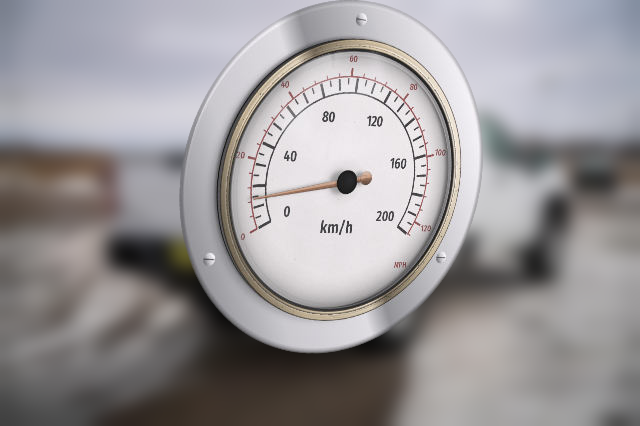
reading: 15
